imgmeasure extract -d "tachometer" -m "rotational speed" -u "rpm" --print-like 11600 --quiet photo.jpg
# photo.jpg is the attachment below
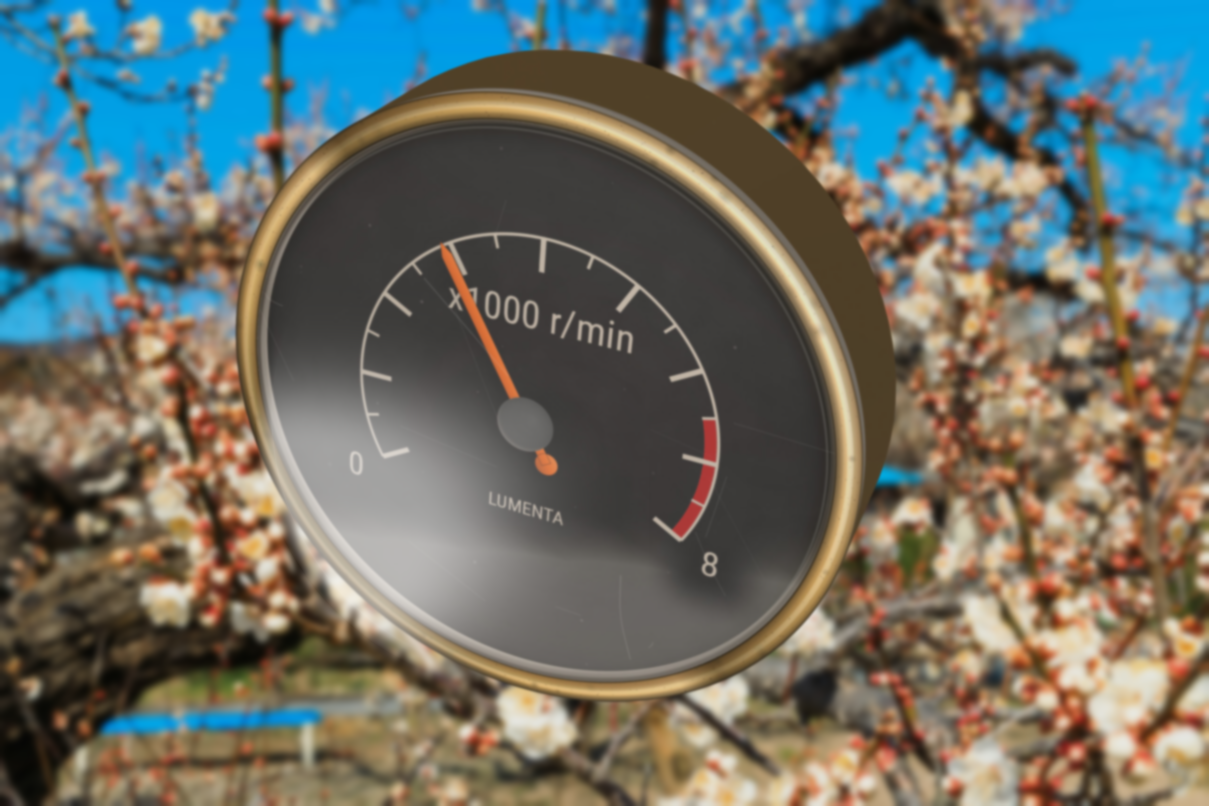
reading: 3000
